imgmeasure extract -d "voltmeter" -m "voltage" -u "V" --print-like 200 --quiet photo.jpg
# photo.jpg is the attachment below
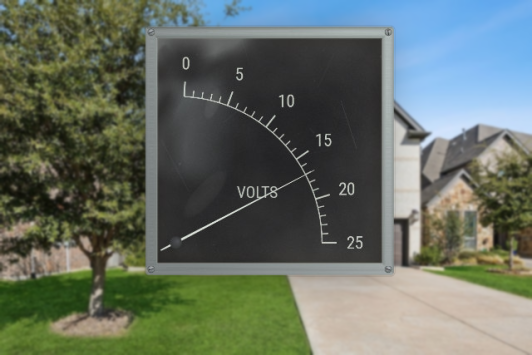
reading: 17
